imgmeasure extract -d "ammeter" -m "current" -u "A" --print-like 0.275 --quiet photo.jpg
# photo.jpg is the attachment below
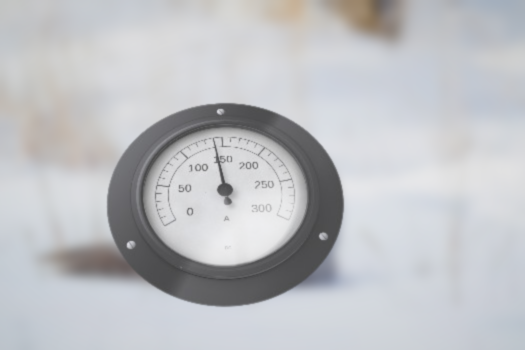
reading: 140
